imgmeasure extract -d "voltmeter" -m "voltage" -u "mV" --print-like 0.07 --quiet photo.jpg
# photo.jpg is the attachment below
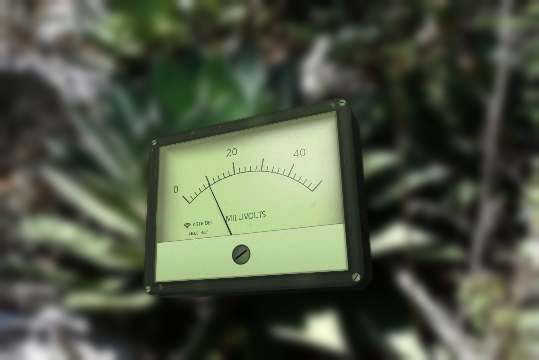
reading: 10
